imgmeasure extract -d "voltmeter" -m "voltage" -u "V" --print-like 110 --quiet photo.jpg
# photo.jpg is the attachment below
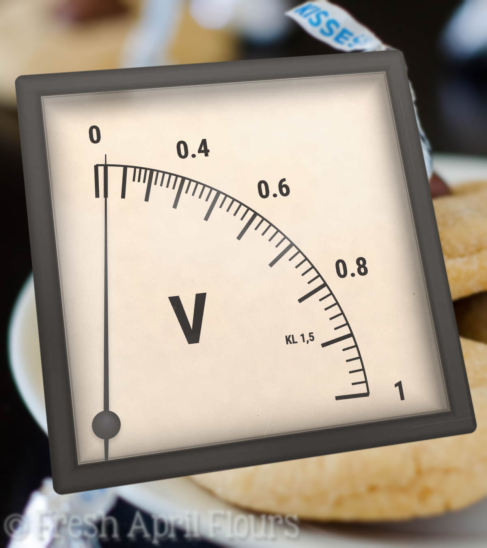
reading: 0.1
